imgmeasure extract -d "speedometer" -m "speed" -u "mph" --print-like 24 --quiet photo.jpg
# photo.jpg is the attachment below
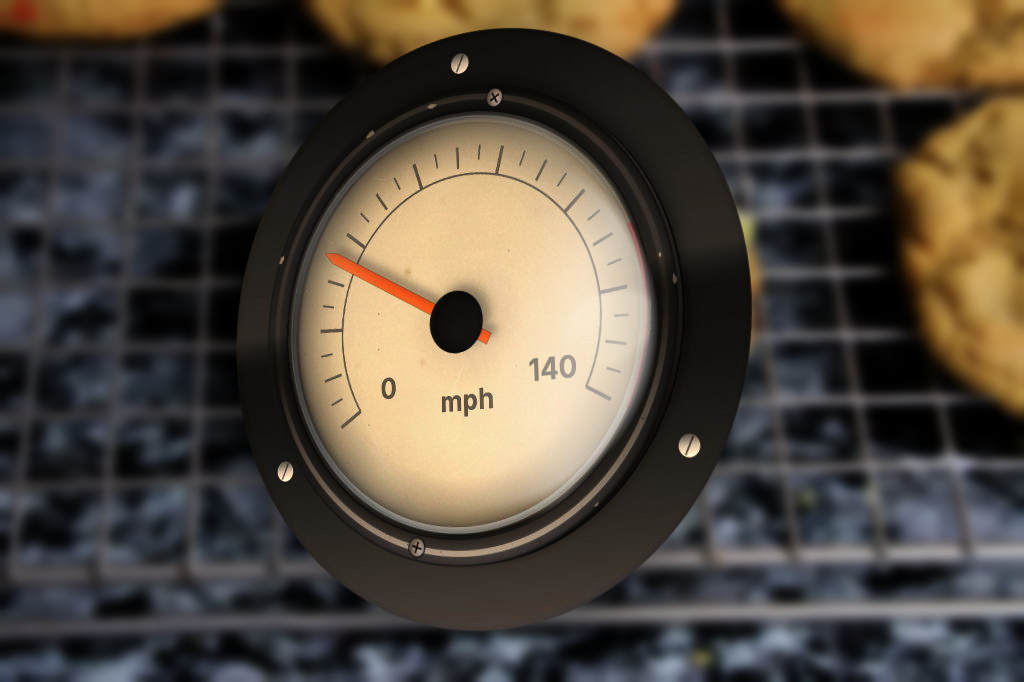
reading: 35
